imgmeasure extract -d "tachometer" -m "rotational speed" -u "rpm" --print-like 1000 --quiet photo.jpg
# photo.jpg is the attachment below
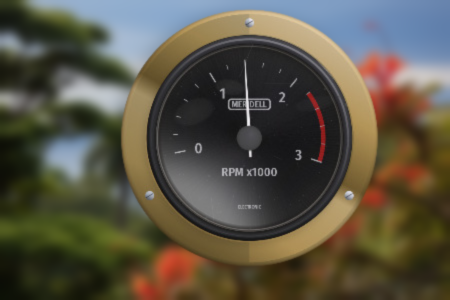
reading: 1400
